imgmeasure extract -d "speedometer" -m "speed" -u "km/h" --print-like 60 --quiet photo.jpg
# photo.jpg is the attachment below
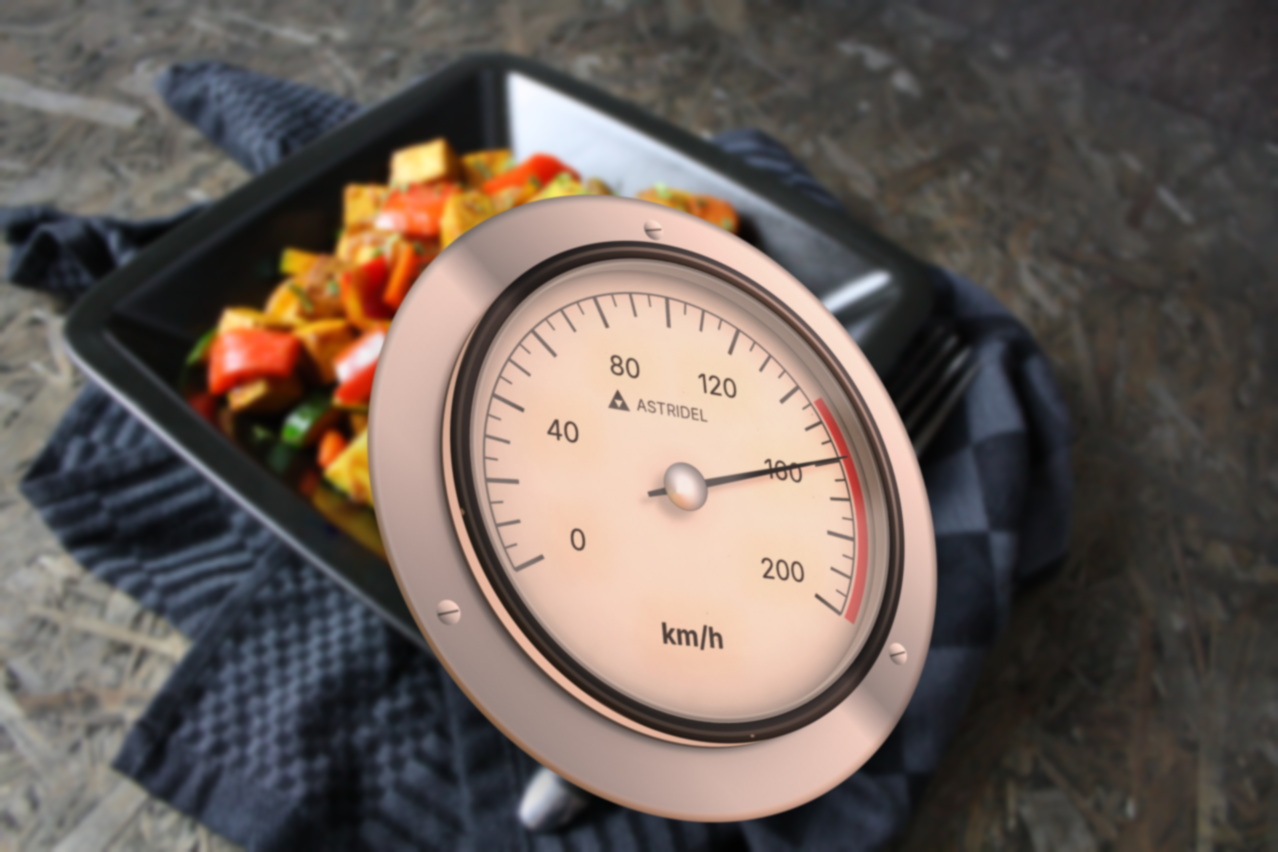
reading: 160
